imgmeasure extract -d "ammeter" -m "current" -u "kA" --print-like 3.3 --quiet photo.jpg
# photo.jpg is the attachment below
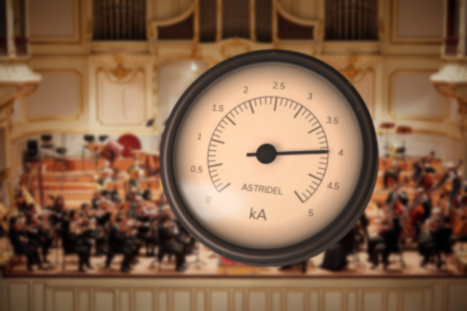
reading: 4
